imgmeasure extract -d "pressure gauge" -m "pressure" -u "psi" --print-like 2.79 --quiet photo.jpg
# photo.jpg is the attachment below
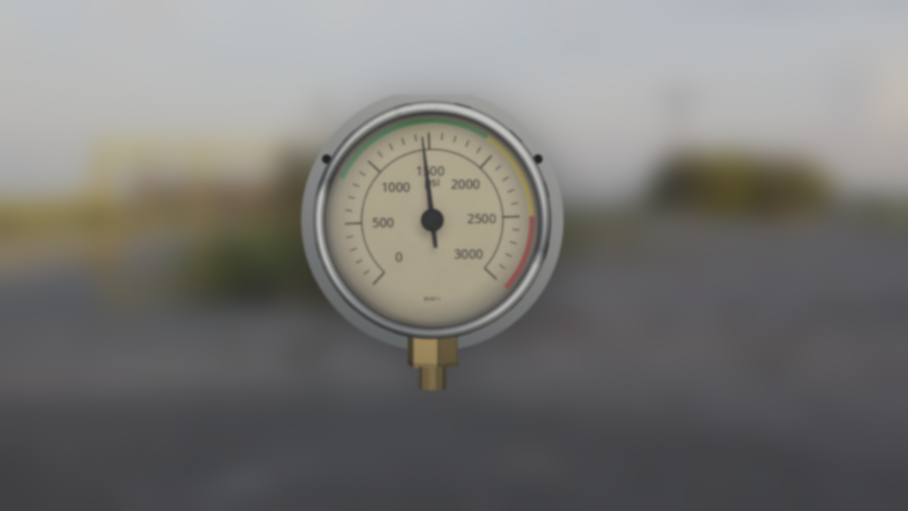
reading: 1450
